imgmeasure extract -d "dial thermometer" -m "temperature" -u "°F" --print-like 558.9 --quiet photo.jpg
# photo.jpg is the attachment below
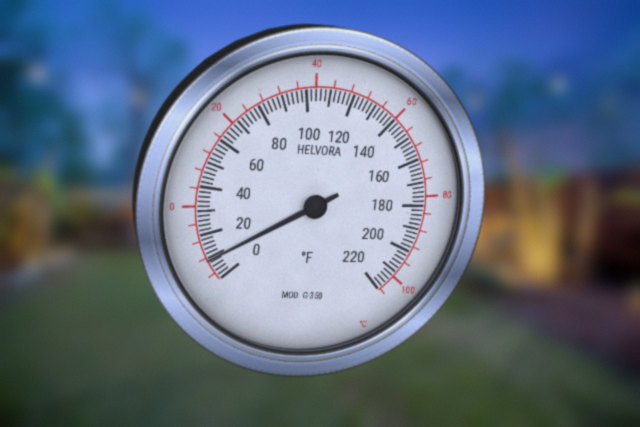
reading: 10
